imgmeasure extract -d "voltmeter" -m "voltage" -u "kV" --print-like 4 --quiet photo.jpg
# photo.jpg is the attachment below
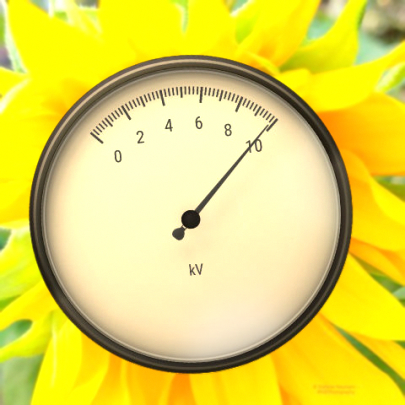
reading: 9.8
